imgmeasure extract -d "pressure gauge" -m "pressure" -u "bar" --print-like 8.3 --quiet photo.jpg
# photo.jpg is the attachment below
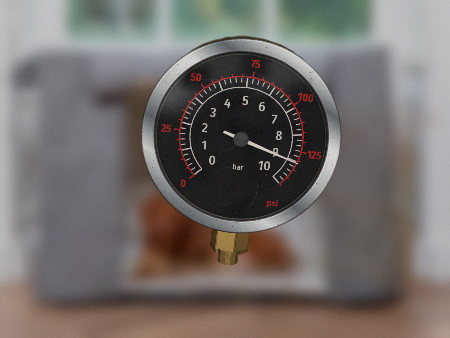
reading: 9
